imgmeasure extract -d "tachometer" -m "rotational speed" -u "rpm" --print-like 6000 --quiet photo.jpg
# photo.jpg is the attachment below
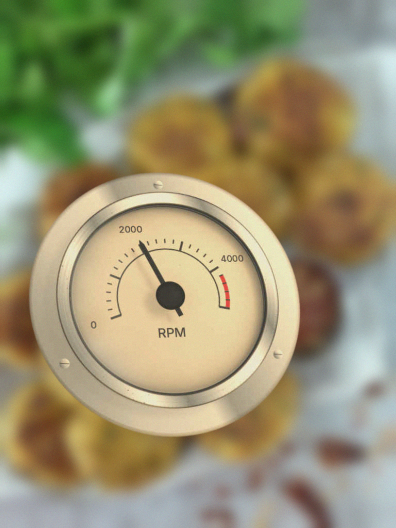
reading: 2000
